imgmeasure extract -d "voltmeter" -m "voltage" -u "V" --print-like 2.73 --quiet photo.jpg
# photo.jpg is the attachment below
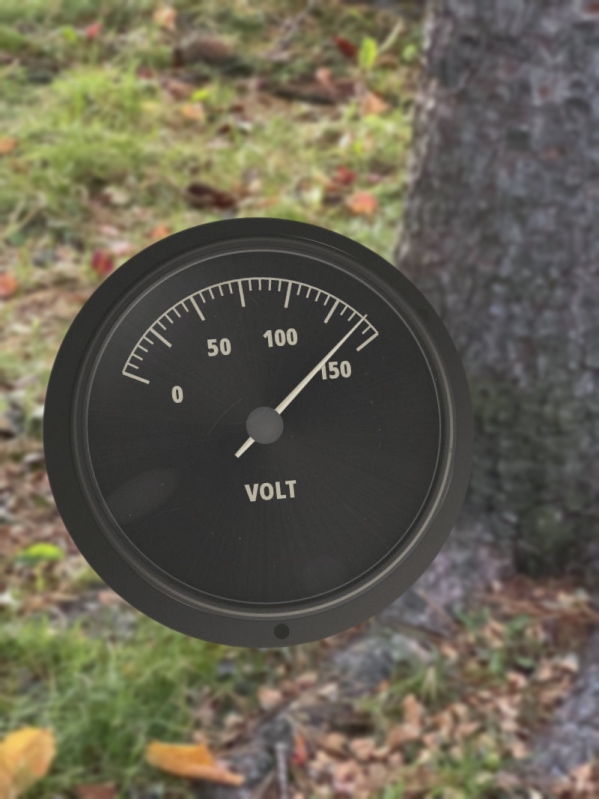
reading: 140
